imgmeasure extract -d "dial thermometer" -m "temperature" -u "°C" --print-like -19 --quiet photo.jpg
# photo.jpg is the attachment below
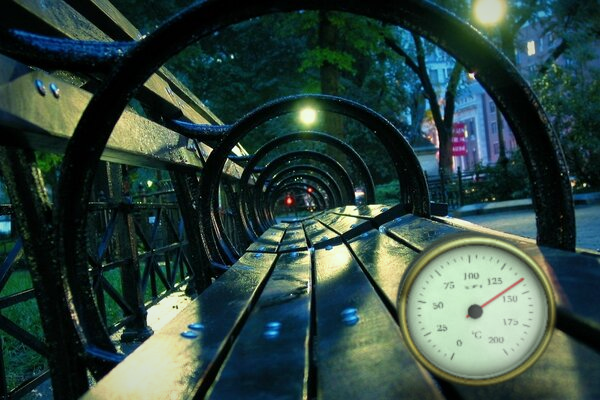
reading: 140
